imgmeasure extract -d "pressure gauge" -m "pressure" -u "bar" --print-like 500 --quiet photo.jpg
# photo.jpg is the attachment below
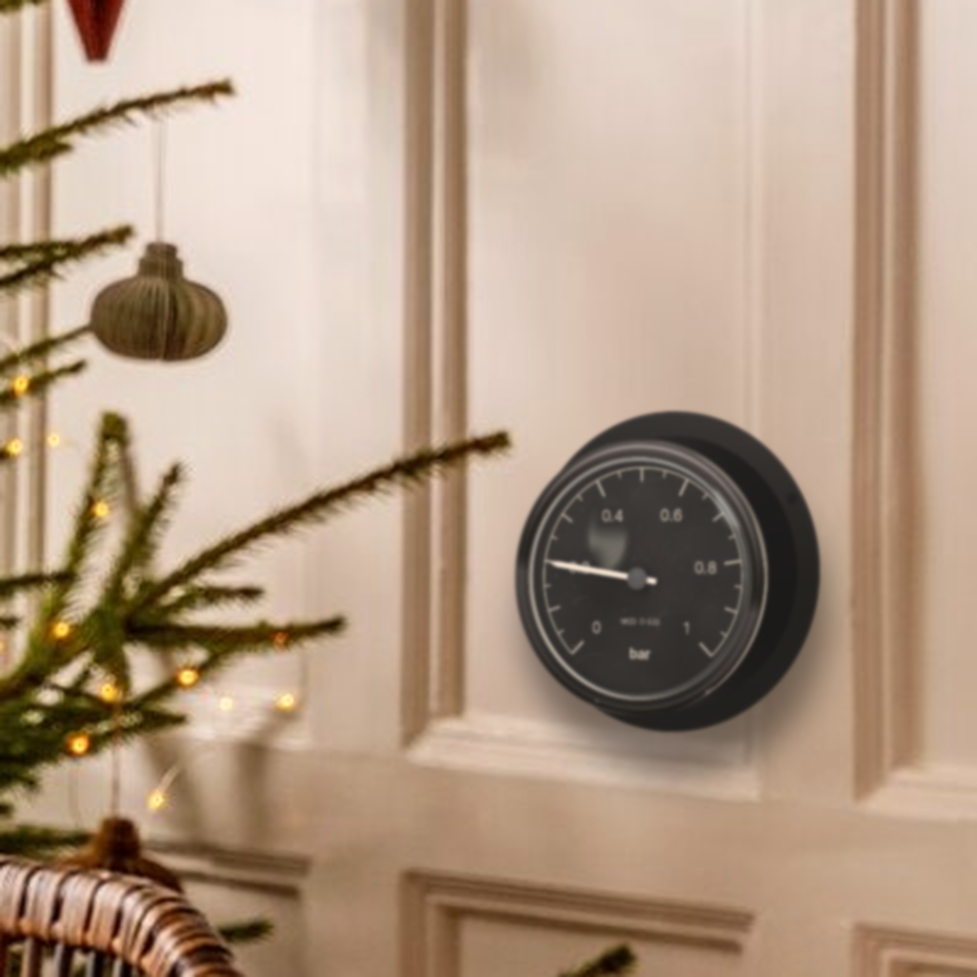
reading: 0.2
